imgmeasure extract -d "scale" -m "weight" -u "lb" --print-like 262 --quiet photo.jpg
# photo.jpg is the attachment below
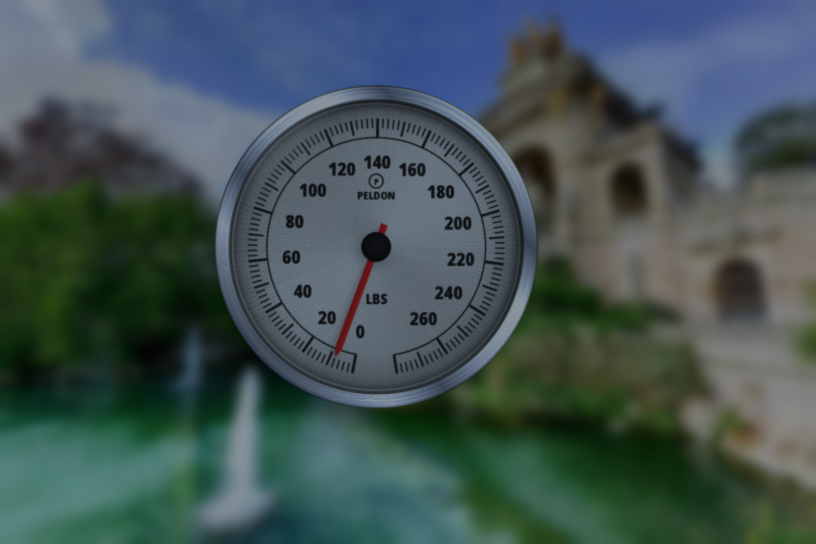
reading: 8
